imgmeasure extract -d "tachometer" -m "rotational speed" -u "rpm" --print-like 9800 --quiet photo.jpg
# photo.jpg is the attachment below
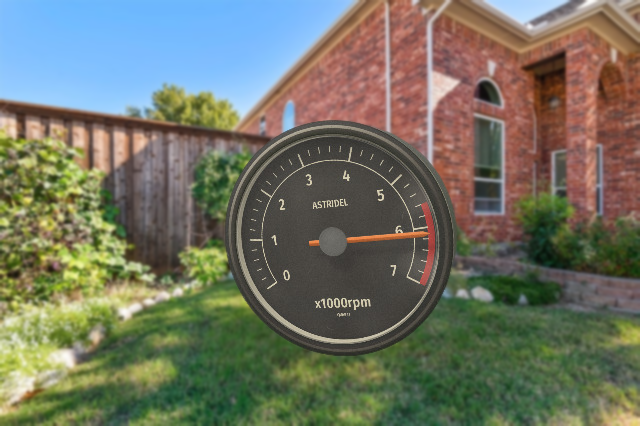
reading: 6100
